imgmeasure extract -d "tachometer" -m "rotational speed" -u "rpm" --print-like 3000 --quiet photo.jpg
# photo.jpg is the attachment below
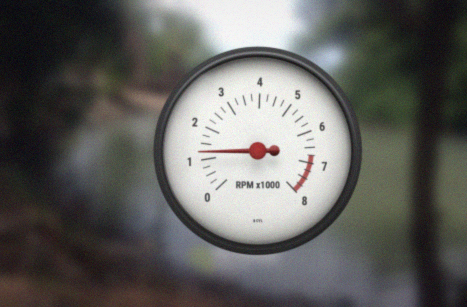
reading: 1250
